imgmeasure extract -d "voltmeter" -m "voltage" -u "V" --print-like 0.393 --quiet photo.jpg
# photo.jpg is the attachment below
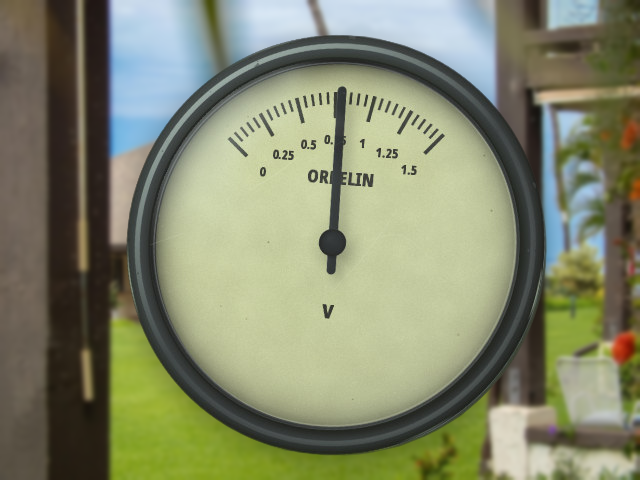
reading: 0.8
